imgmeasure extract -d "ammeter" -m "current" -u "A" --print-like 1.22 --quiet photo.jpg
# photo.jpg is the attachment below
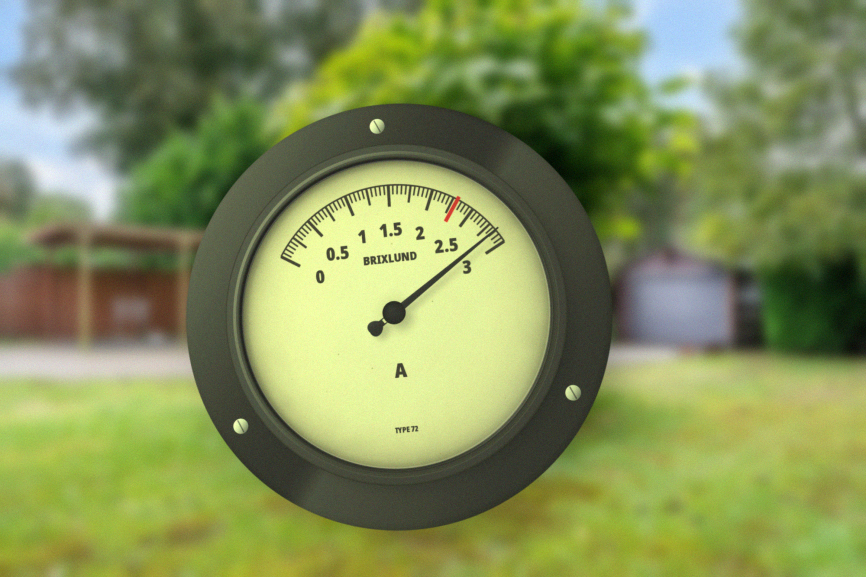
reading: 2.85
